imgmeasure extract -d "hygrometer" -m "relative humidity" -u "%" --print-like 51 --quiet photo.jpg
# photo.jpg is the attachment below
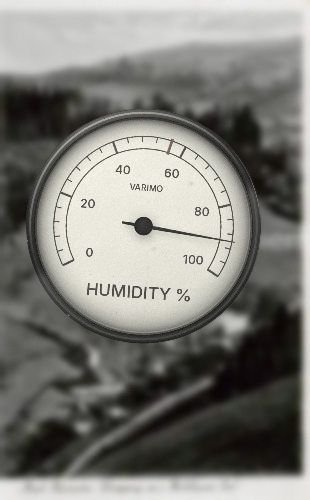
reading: 90
